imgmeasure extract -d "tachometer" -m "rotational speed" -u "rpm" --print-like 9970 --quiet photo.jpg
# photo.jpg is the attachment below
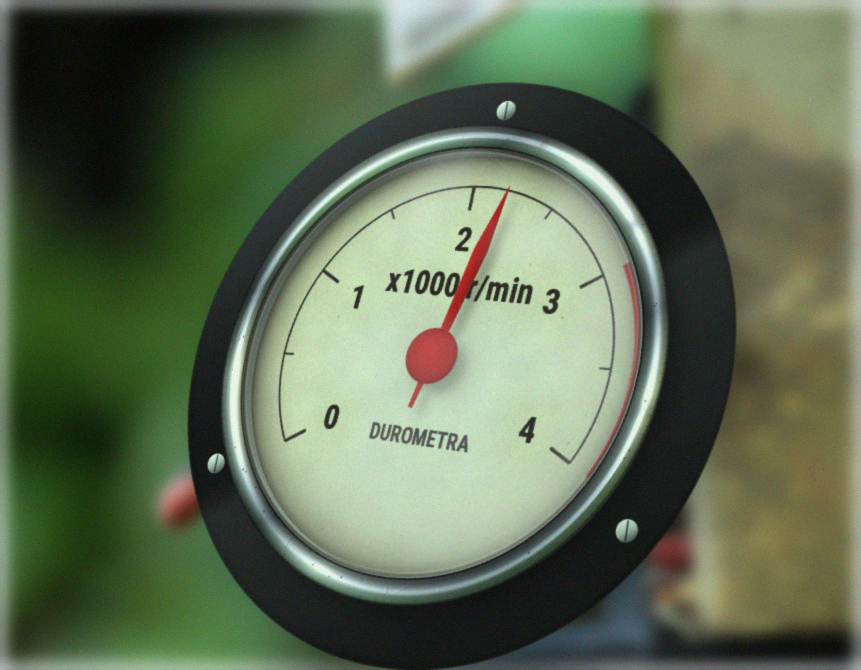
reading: 2250
